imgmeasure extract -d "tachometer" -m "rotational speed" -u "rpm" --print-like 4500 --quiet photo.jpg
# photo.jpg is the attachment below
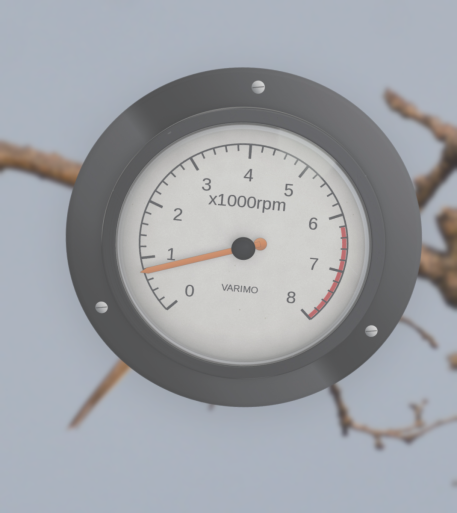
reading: 800
